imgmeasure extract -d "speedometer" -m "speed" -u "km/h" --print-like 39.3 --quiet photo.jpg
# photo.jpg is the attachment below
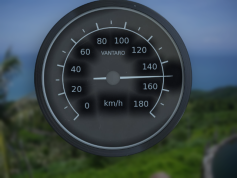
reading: 150
